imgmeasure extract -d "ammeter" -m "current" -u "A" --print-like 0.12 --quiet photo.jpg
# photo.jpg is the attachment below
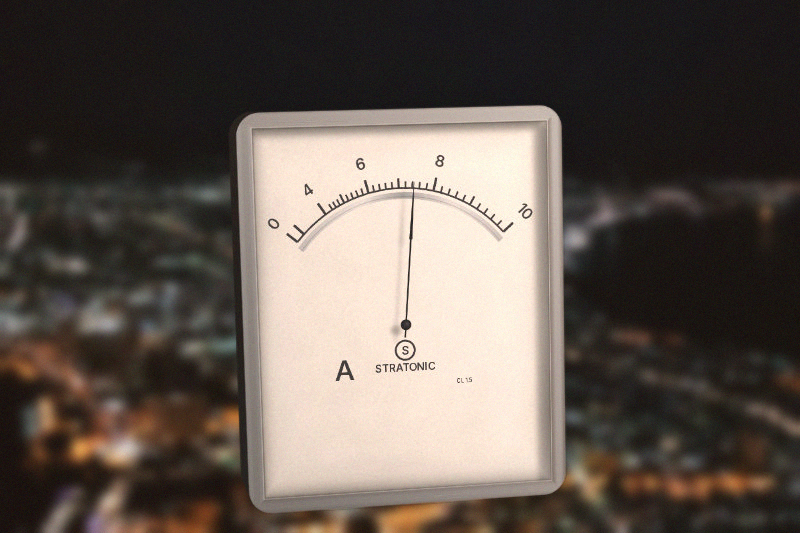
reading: 7.4
